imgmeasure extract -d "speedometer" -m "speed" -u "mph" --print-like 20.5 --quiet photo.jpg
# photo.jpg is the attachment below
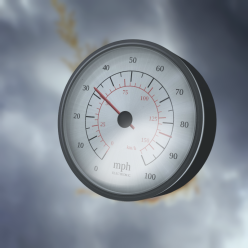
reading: 32.5
